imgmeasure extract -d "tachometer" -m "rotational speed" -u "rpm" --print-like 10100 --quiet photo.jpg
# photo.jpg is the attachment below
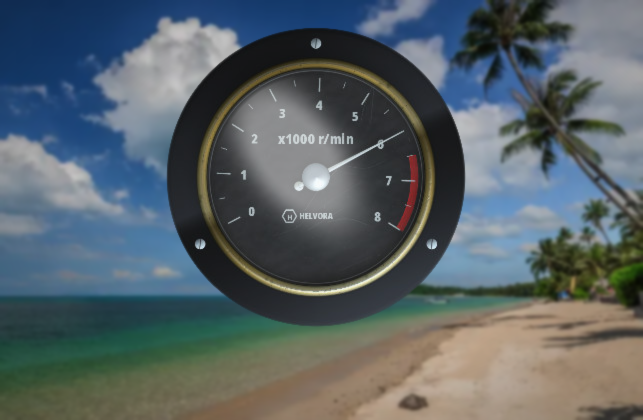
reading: 6000
